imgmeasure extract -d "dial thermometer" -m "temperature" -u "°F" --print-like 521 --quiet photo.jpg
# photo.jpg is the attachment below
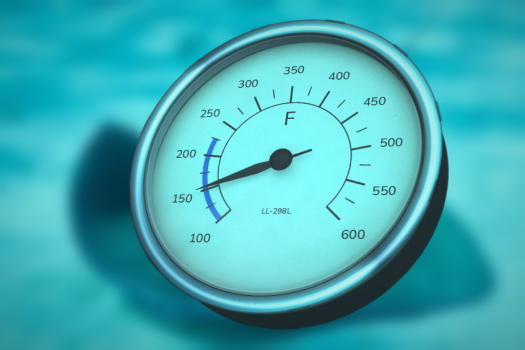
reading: 150
